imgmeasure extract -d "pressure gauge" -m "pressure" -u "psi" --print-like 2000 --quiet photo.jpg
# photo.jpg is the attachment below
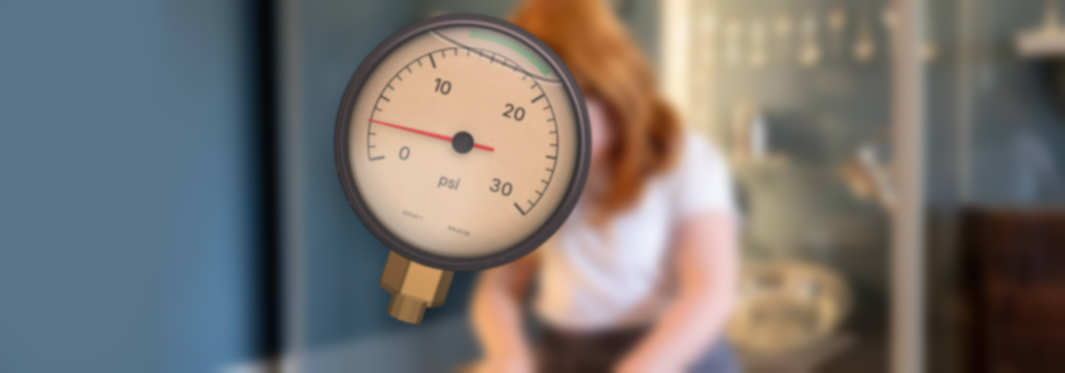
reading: 3
